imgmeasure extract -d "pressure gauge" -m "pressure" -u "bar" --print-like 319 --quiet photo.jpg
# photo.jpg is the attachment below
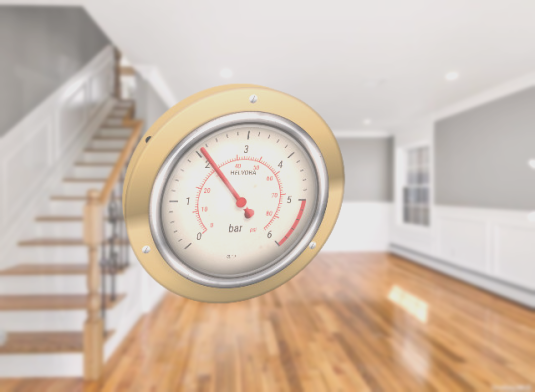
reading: 2.1
